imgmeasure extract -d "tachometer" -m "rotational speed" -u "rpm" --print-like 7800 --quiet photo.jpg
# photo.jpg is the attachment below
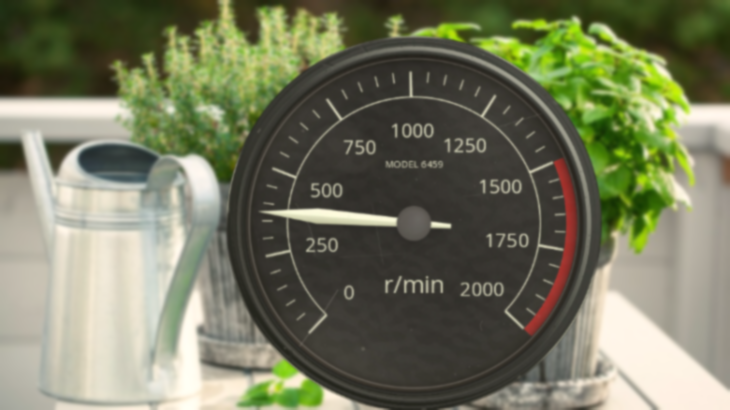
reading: 375
